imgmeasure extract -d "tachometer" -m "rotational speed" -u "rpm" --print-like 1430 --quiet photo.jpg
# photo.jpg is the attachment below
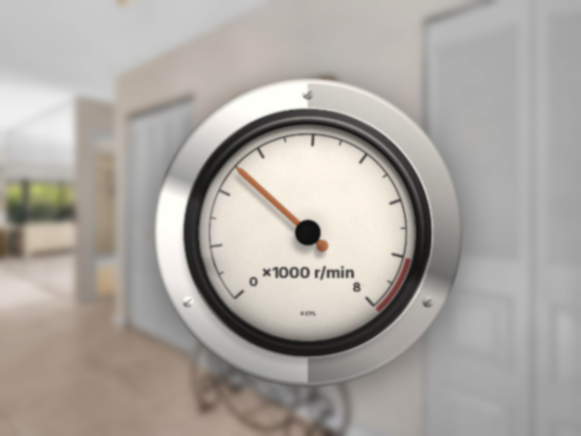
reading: 2500
